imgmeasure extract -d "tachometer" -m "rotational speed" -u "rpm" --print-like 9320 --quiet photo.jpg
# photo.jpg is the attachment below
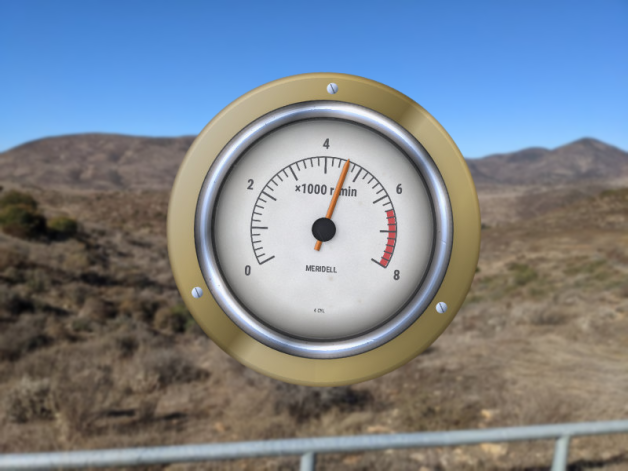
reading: 4600
